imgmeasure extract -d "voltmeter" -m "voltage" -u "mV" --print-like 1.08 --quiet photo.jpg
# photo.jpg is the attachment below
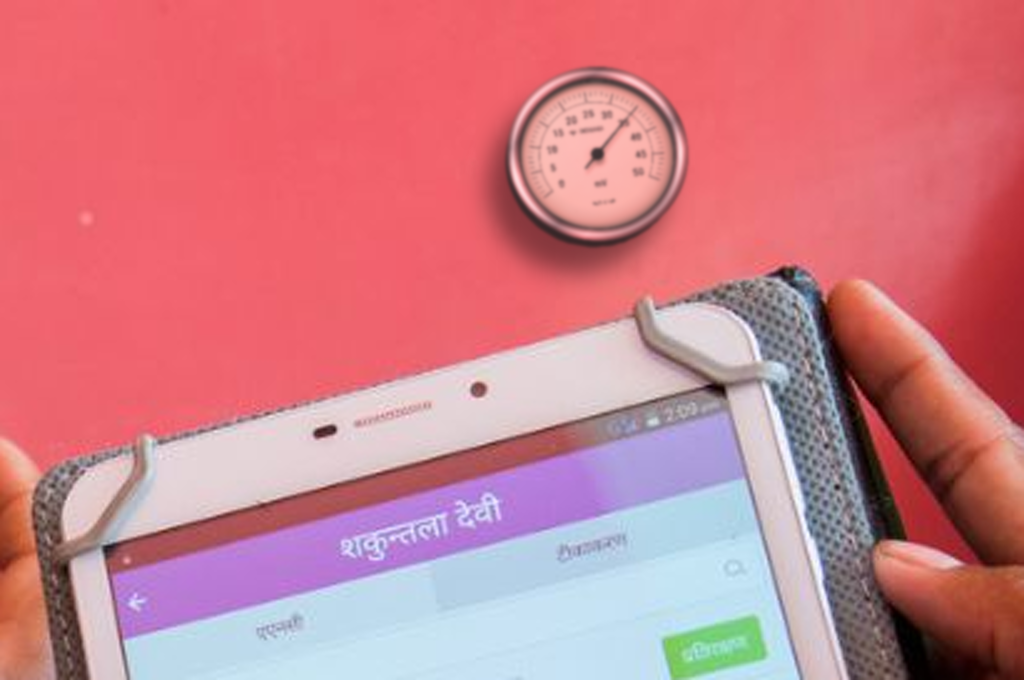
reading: 35
